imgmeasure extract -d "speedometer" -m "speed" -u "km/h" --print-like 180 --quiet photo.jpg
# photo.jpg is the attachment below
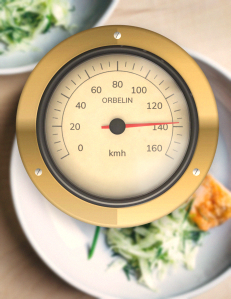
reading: 137.5
